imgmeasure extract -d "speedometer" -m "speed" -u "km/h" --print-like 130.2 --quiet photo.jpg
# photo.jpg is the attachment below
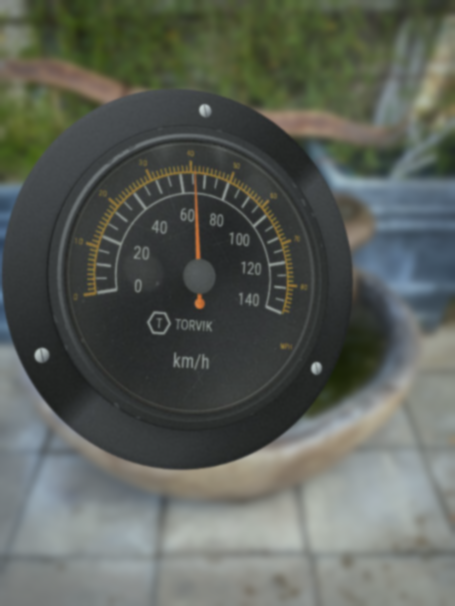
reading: 65
